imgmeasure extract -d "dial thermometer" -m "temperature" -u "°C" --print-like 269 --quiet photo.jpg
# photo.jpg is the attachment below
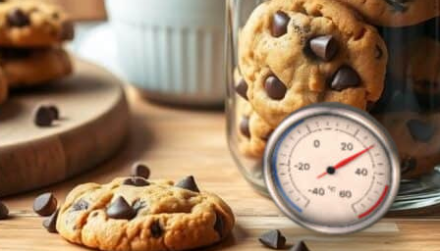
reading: 28
